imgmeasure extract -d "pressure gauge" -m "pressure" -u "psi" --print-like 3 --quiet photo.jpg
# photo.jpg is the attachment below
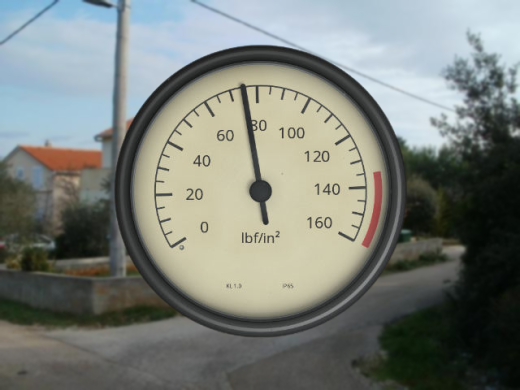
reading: 75
